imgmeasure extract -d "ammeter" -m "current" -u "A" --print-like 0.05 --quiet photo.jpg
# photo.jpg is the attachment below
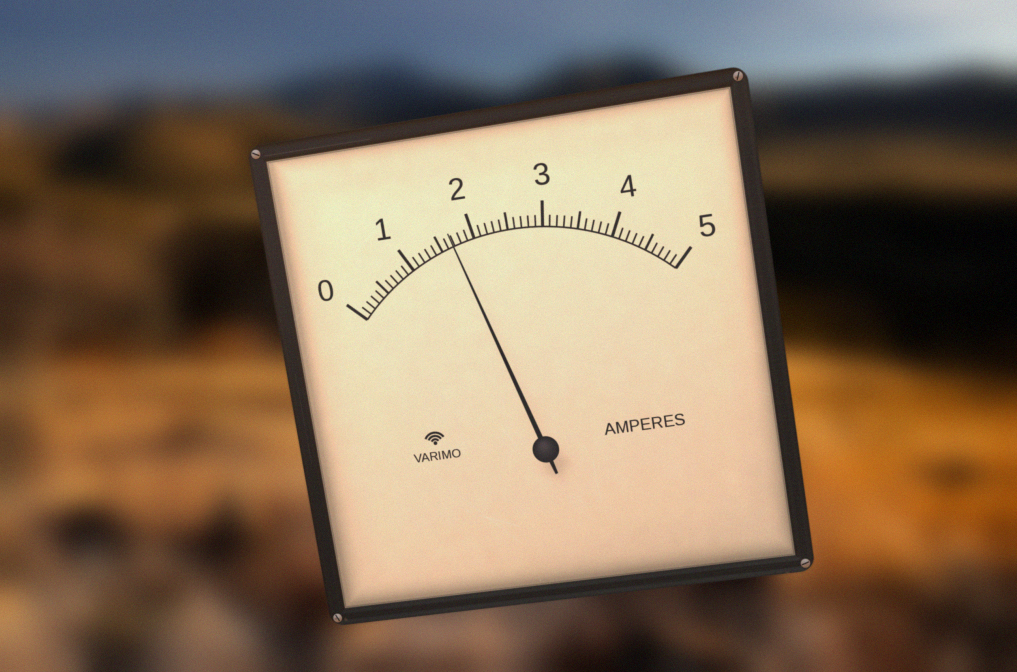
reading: 1.7
